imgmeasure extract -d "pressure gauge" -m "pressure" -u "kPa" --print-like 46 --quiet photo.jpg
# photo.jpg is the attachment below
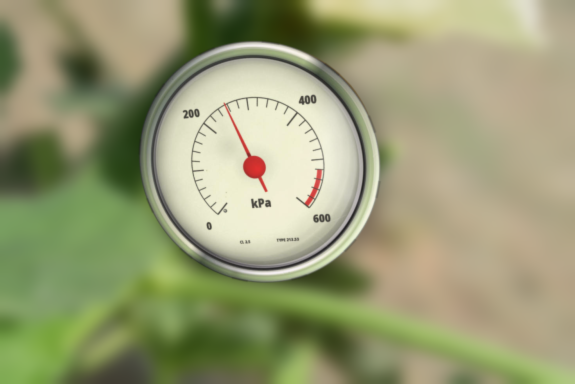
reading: 260
